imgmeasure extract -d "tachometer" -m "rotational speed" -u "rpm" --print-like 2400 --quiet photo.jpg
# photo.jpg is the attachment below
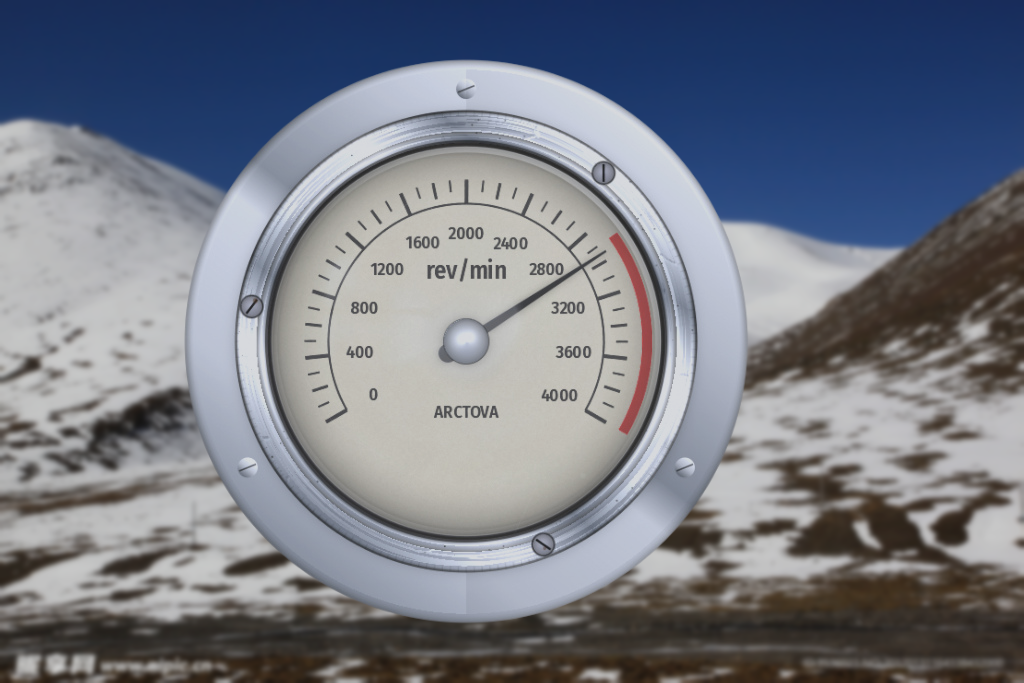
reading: 2950
